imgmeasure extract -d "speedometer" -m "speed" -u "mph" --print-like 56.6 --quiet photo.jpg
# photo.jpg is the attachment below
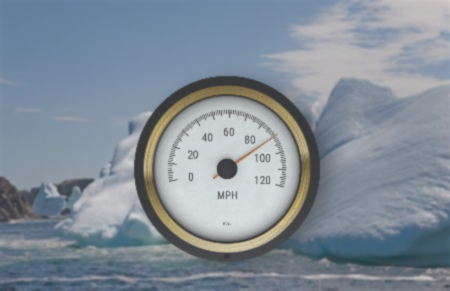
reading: 90
